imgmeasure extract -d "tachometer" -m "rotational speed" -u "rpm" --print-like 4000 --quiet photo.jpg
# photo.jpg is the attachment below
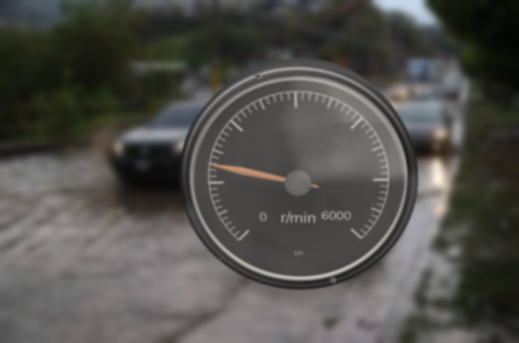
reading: 1300
